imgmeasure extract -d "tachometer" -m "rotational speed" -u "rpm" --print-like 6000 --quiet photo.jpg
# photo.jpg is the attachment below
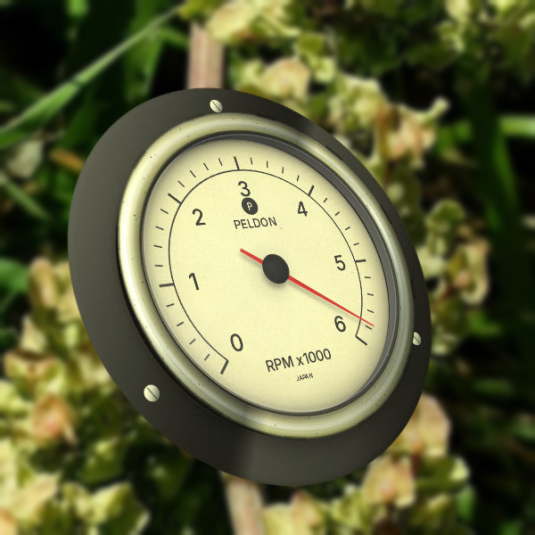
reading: 5800
